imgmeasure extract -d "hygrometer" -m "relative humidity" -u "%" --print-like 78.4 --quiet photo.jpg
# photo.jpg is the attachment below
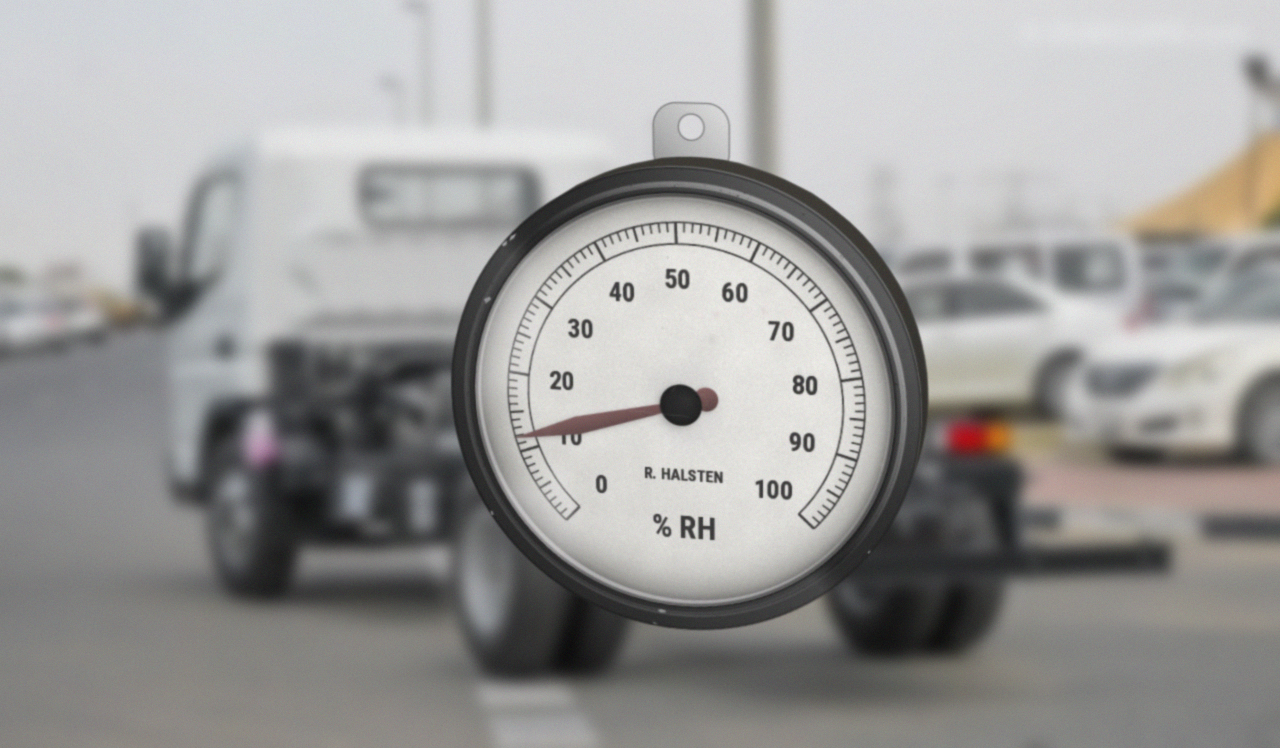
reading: 12
